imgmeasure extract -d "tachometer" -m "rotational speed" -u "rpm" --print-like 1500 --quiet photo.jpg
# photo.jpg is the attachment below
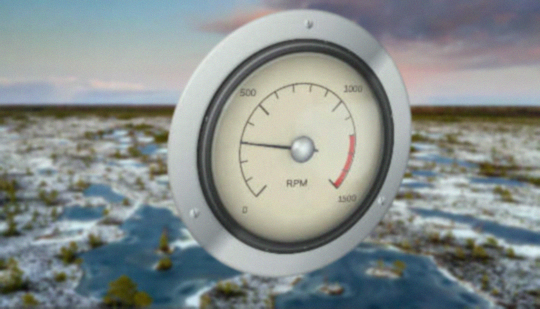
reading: 300
